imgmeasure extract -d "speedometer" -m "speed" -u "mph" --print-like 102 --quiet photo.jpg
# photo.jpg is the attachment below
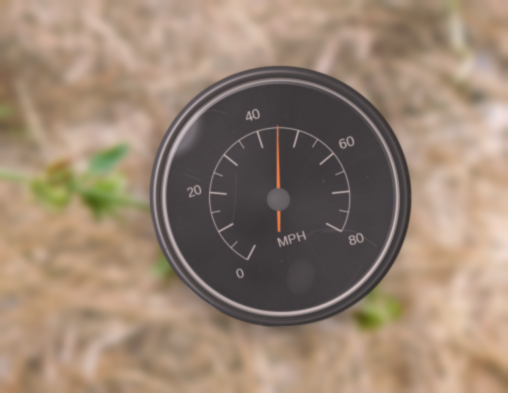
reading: 45
